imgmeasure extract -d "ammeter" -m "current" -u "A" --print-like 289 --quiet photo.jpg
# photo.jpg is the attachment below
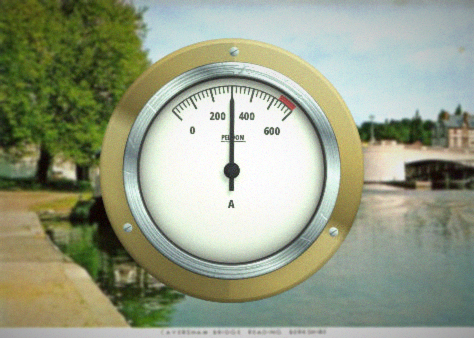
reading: 300
